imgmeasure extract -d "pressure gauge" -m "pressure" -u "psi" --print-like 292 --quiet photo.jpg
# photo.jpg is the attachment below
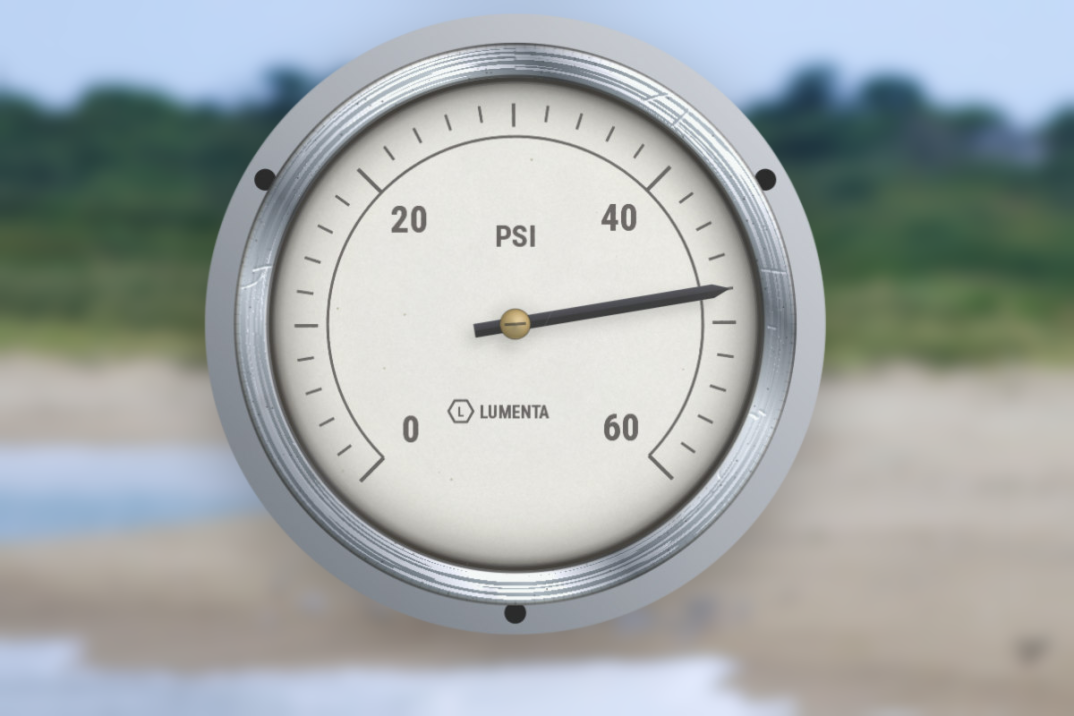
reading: 48
